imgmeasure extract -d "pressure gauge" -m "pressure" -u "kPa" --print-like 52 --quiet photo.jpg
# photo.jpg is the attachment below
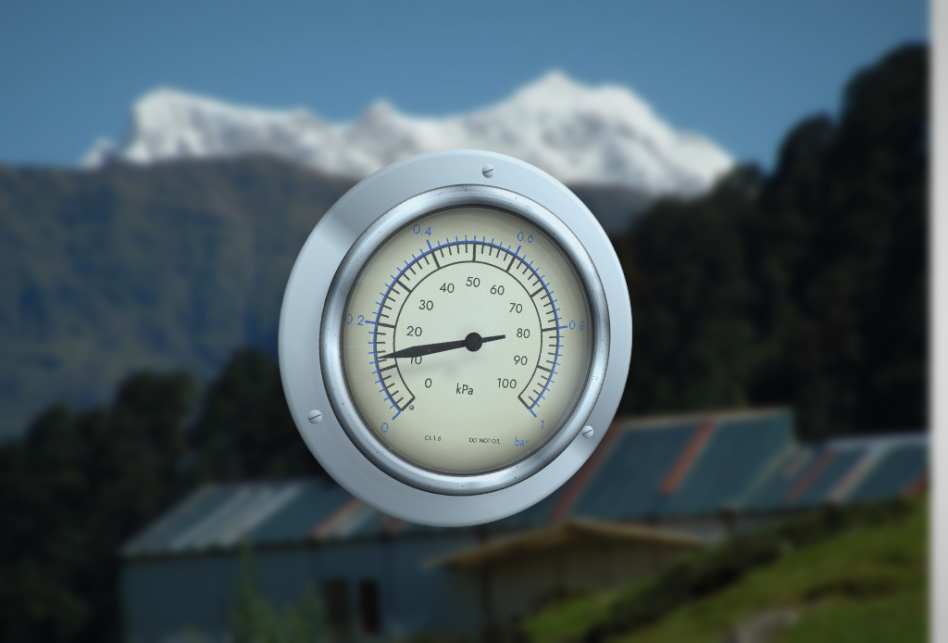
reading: 13
